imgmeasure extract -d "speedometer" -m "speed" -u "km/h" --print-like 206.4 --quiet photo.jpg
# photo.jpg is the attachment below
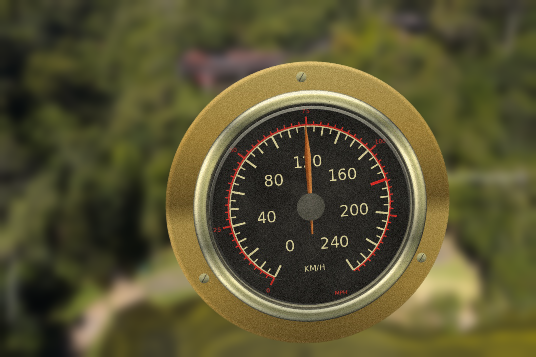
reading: 120
